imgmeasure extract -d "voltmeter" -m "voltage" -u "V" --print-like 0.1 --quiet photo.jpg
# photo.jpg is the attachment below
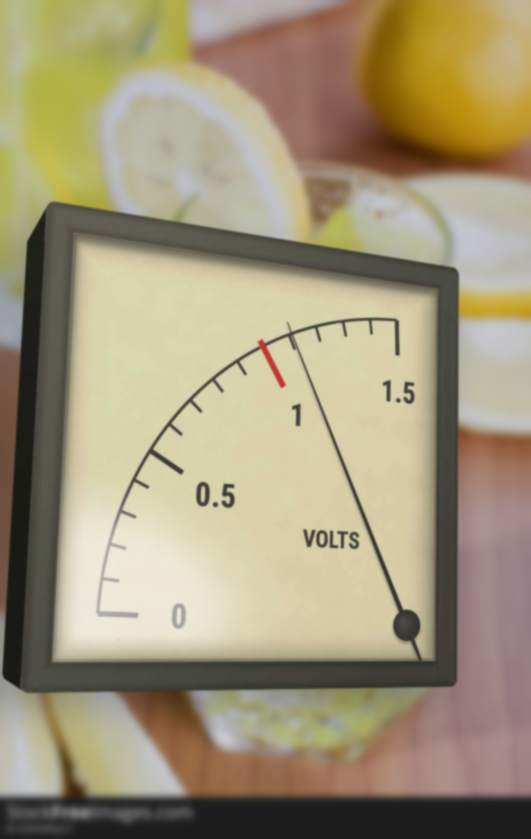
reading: 1.1
